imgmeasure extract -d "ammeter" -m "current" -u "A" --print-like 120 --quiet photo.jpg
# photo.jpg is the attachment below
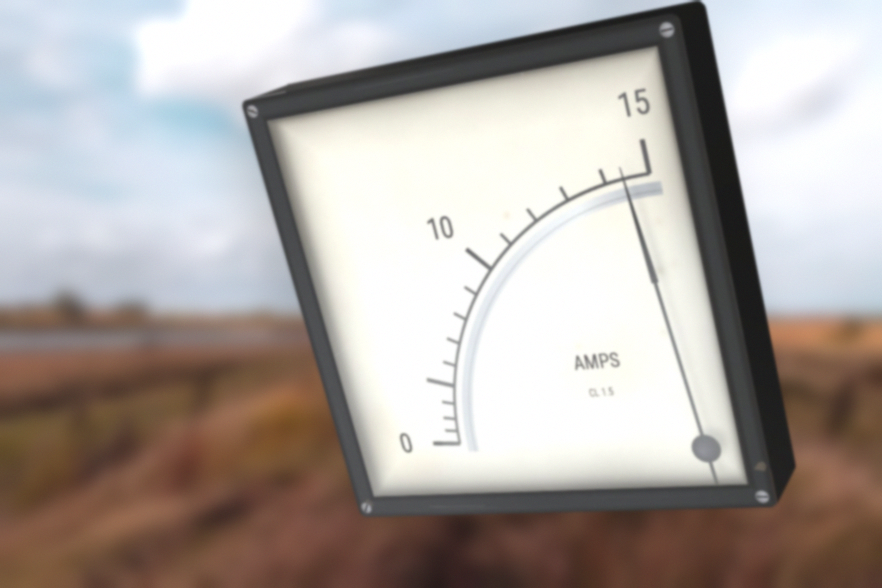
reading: 14.5
